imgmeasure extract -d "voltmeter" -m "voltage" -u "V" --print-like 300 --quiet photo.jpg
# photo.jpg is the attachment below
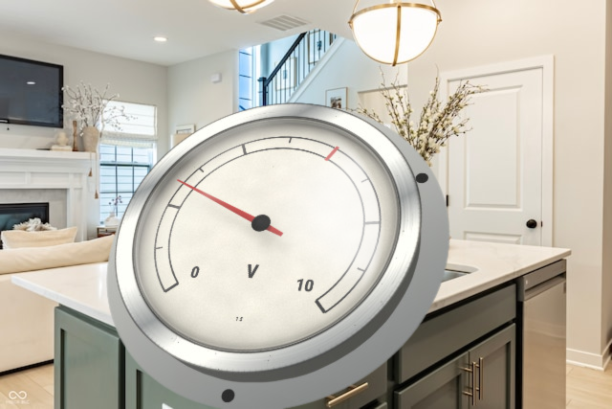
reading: 2.5
